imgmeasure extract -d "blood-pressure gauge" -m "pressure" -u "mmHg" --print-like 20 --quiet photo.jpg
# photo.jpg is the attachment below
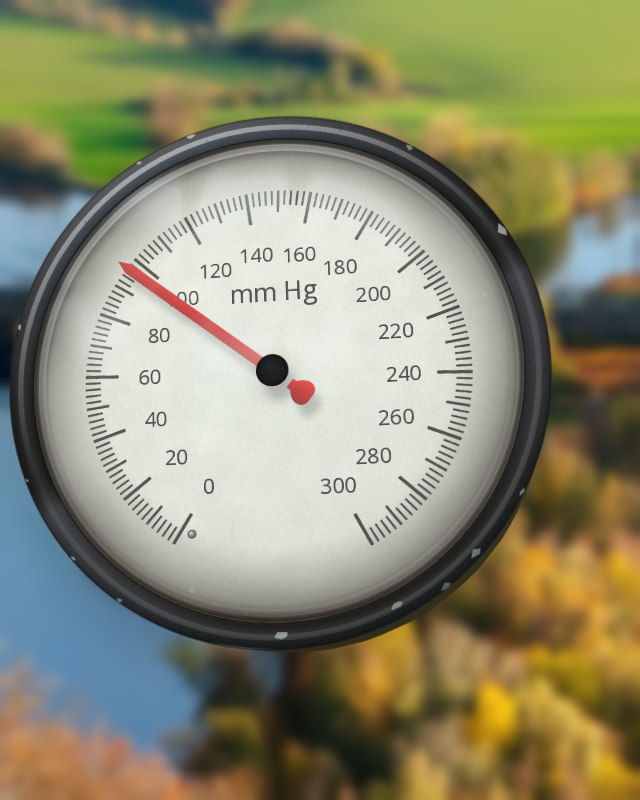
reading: 96
